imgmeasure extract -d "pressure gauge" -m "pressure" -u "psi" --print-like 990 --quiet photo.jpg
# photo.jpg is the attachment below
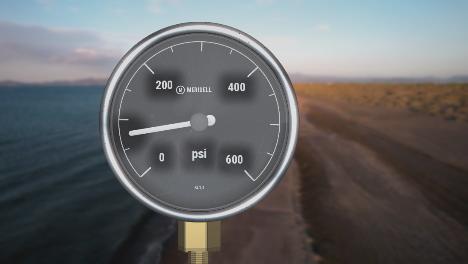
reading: 75
